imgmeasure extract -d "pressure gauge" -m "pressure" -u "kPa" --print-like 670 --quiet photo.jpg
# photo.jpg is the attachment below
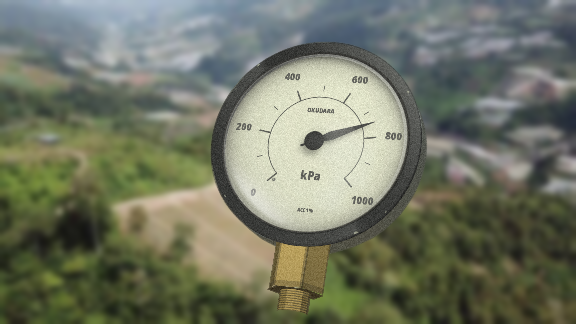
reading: 750
